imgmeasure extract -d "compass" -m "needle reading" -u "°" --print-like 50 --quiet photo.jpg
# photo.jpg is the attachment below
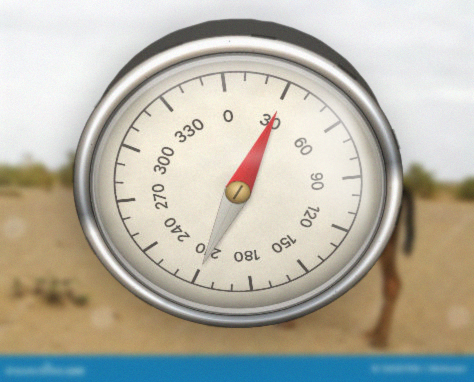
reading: 30
